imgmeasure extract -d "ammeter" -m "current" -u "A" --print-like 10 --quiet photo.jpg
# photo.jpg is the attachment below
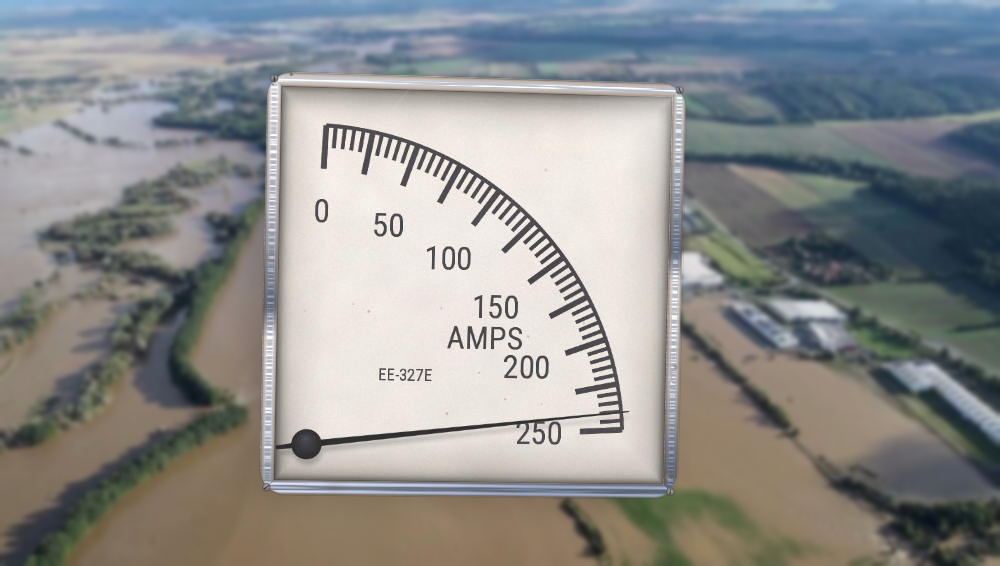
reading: 240
